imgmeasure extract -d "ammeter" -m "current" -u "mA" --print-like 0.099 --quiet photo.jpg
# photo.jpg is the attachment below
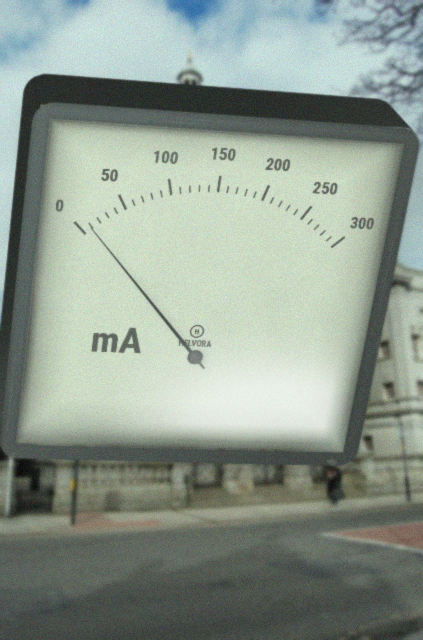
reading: 10
